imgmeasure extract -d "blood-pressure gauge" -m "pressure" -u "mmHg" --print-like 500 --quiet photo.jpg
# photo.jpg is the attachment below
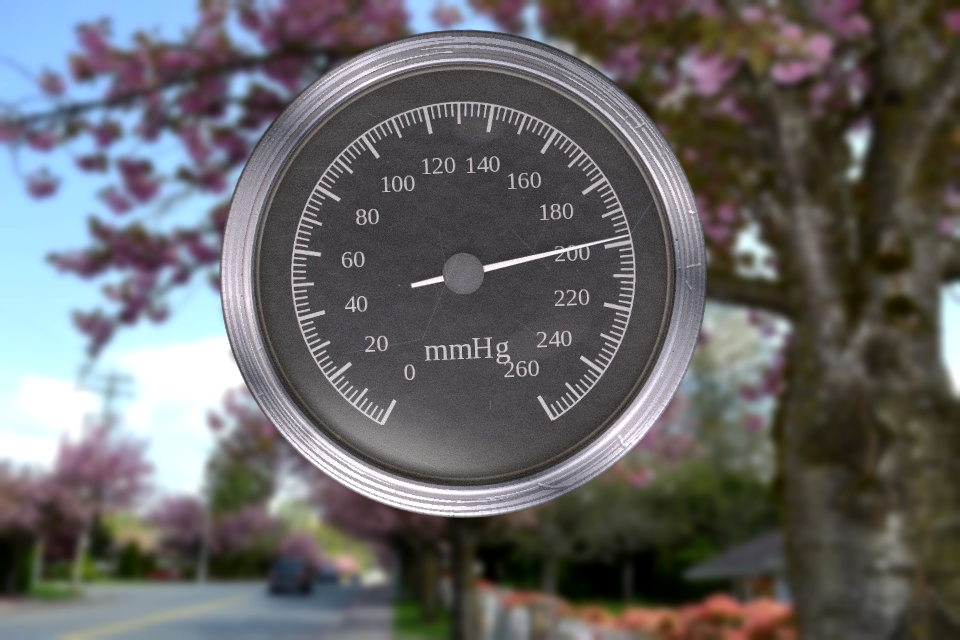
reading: 198
